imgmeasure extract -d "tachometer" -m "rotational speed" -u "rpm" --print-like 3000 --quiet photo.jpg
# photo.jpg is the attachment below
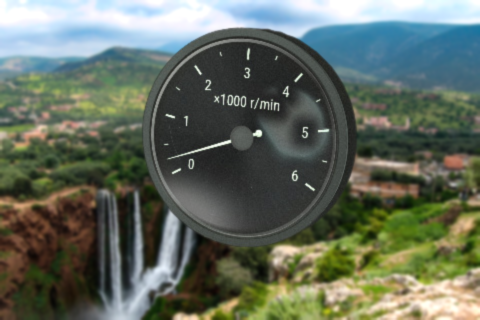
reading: 250
